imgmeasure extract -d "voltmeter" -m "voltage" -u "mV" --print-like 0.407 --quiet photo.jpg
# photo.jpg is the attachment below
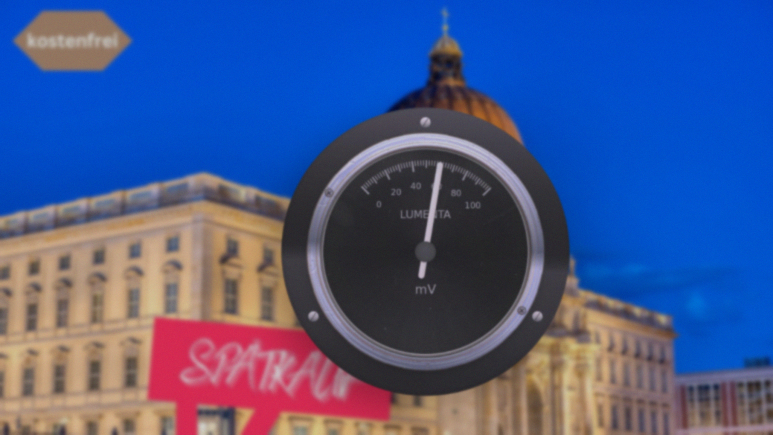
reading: 60
